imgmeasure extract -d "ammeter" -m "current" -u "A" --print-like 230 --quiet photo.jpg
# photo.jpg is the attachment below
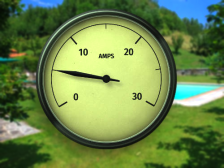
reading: 5
